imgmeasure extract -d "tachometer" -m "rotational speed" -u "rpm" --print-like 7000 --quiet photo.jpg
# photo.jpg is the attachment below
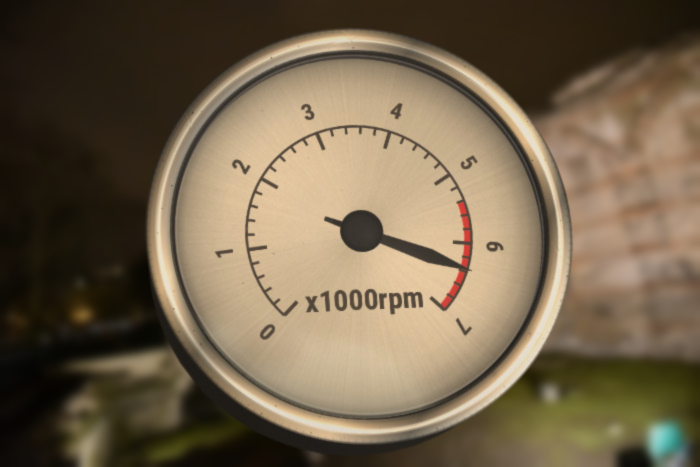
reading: 6400
